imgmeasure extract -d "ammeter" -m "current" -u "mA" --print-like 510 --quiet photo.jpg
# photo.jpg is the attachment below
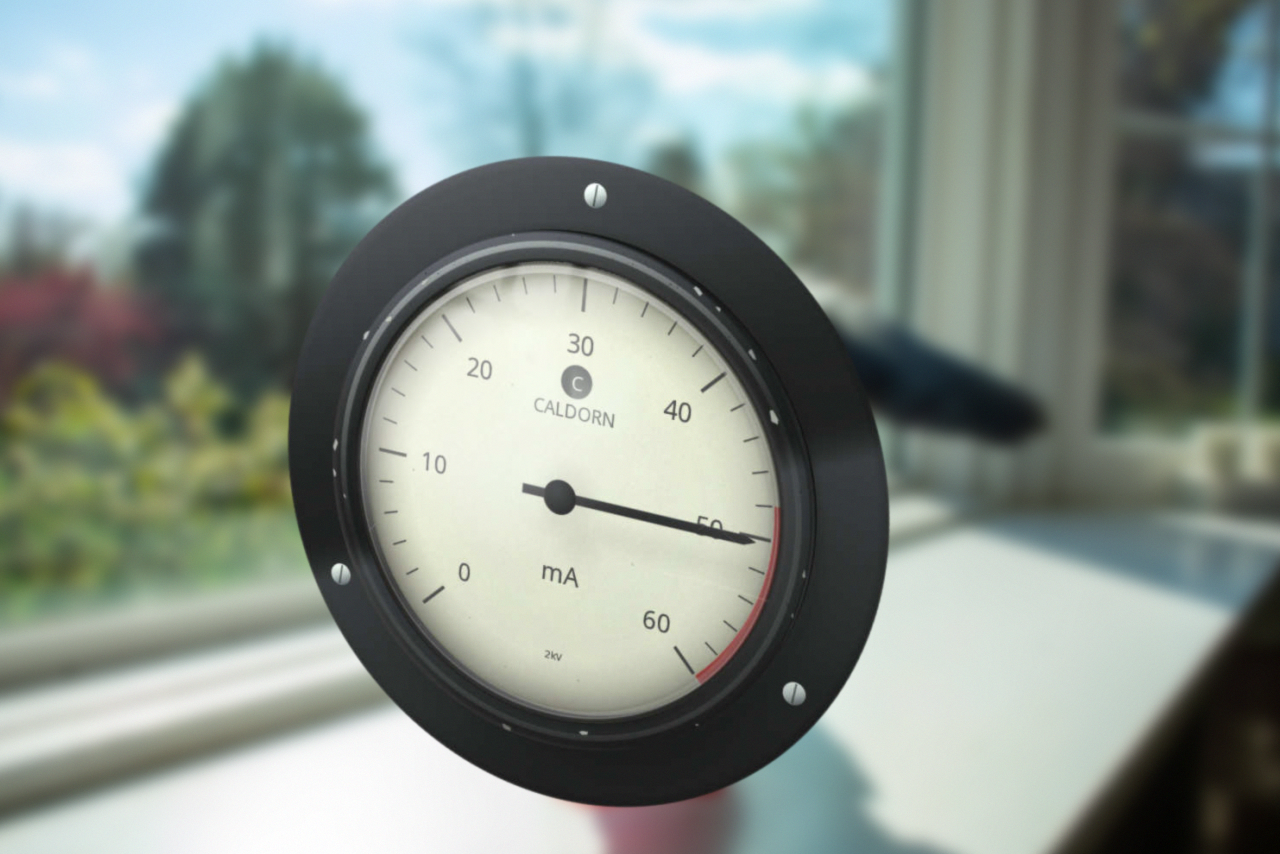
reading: 50
